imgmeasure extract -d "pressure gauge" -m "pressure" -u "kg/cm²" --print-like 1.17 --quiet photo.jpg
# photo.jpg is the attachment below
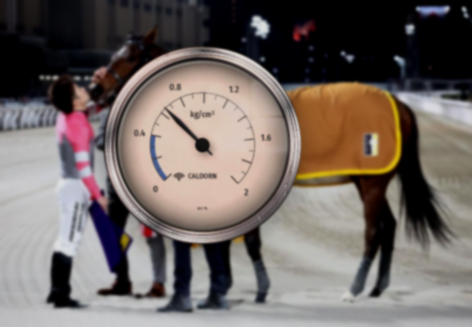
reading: 0.65
